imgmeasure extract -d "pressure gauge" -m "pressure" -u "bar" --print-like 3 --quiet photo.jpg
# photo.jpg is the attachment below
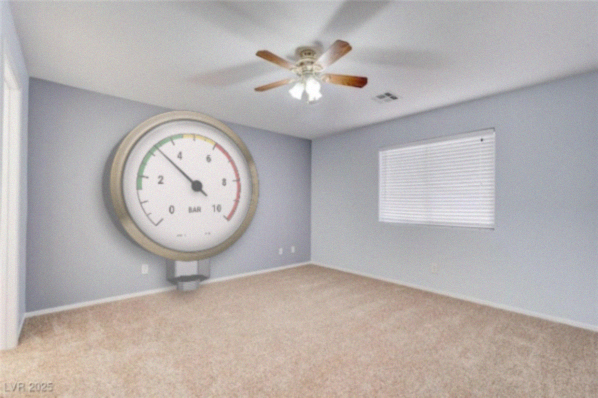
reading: 3.25
